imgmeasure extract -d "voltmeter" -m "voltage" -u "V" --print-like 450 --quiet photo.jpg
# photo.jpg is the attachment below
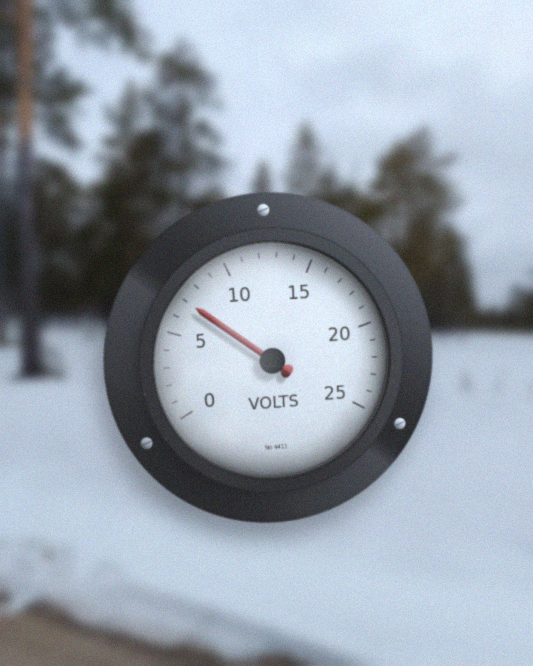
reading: 7
